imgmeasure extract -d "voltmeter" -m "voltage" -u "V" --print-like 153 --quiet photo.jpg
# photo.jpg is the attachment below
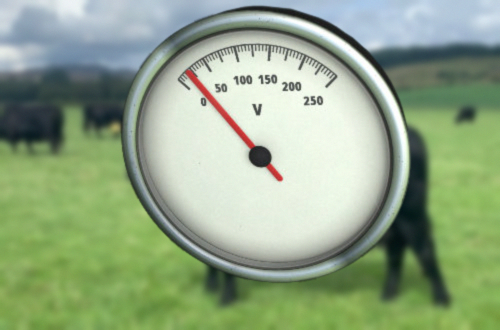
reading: 25
